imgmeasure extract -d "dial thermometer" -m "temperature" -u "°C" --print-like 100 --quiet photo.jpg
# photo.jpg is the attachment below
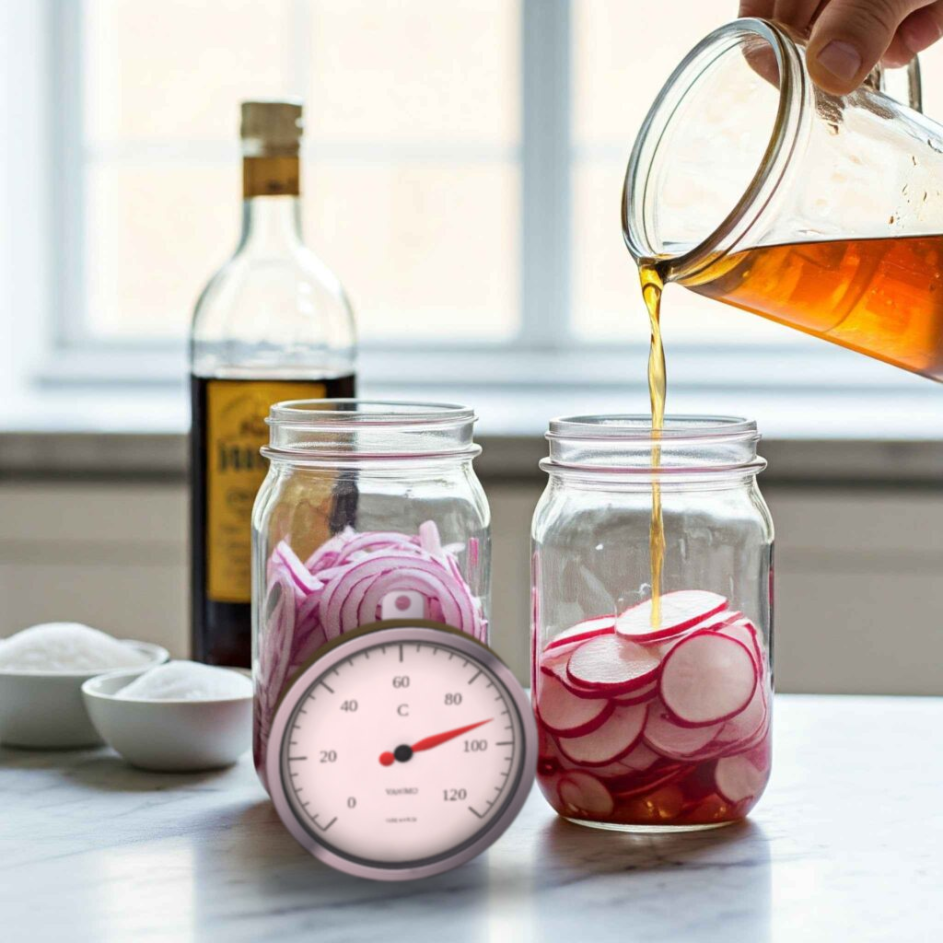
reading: 92
